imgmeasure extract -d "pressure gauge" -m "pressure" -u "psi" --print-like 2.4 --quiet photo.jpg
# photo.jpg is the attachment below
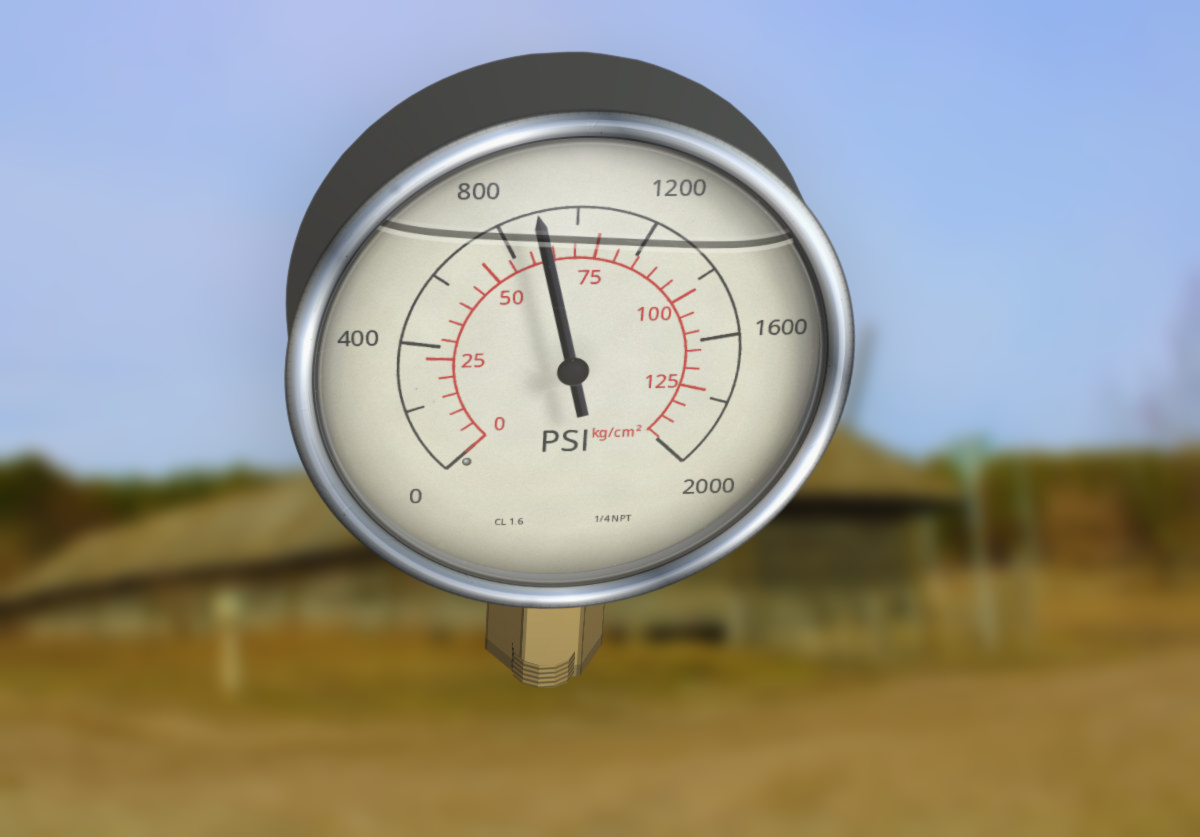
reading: 900
